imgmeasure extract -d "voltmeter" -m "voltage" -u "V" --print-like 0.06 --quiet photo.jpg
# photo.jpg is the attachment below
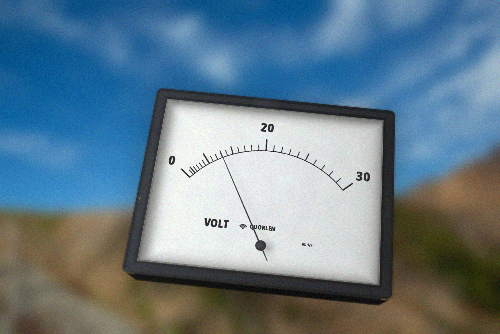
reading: 13
